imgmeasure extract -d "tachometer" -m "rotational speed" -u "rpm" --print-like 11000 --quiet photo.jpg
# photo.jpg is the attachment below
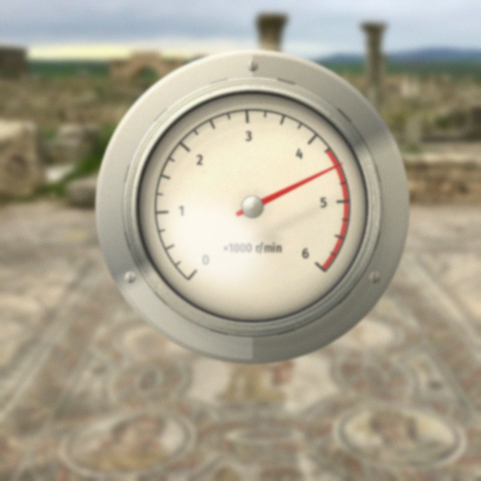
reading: 4500
